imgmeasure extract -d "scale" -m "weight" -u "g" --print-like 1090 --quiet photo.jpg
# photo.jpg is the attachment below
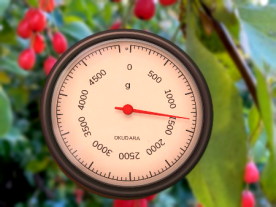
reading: 1350
